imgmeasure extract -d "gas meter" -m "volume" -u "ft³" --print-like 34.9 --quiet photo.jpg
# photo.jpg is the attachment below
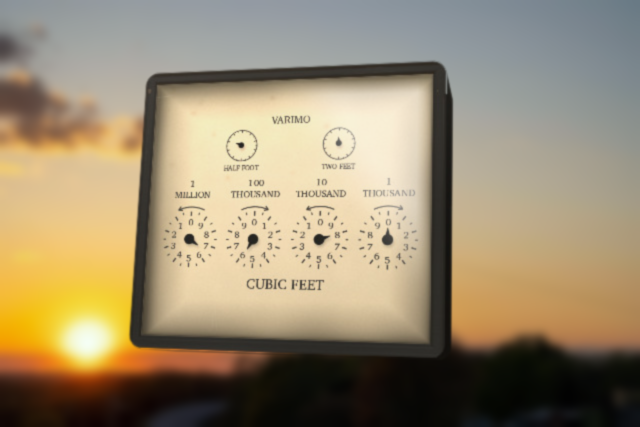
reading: 658000
